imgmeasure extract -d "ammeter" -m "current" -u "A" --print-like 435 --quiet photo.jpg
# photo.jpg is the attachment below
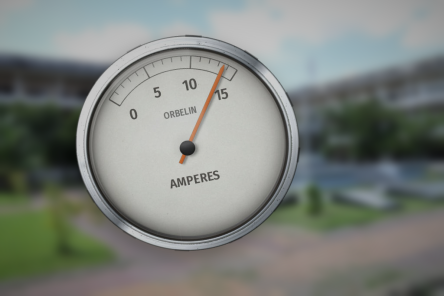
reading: 13.5
